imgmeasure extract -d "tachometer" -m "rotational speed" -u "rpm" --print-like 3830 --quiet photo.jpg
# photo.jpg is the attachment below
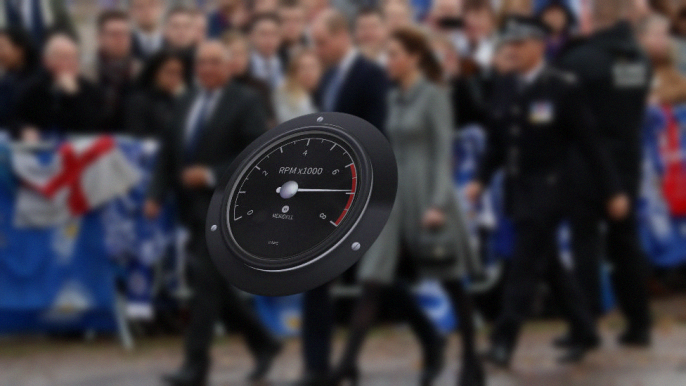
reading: 7000
